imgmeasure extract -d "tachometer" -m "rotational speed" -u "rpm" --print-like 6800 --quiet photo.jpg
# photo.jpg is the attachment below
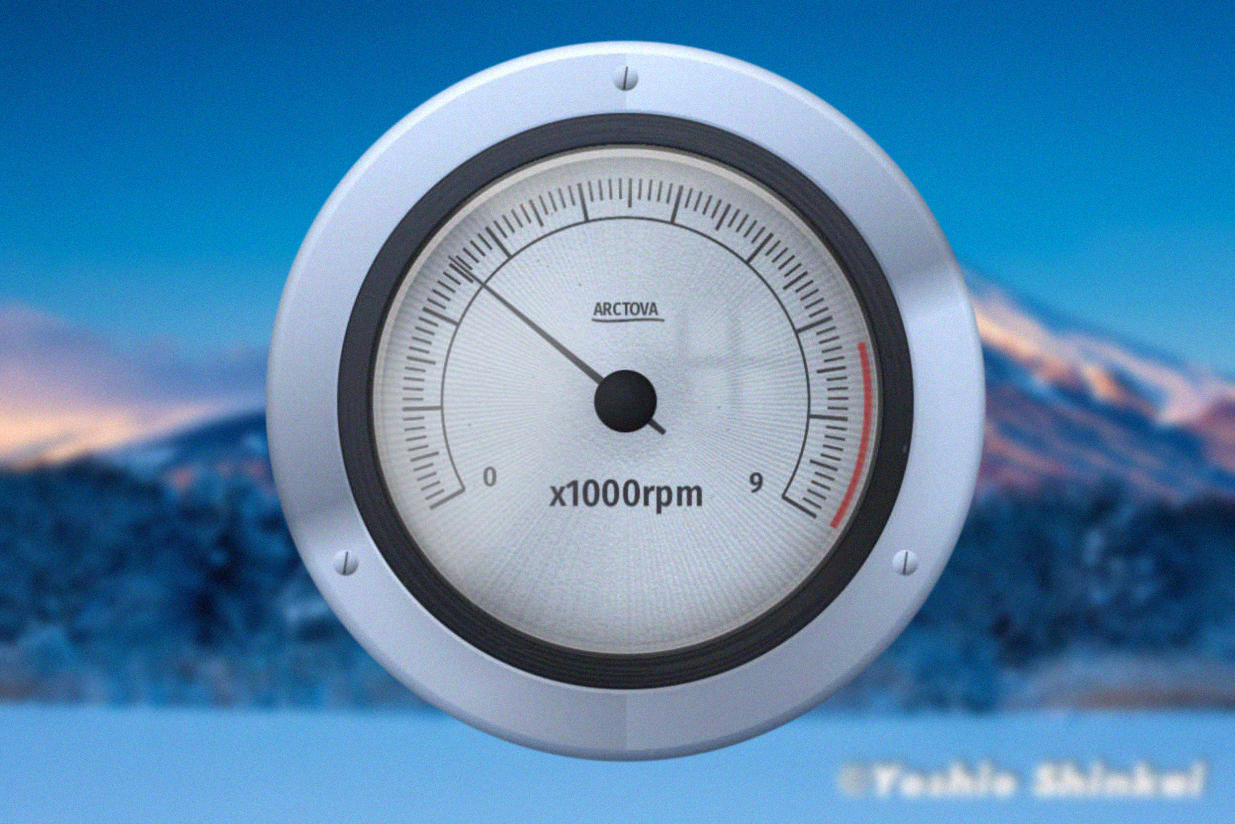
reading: 2550
